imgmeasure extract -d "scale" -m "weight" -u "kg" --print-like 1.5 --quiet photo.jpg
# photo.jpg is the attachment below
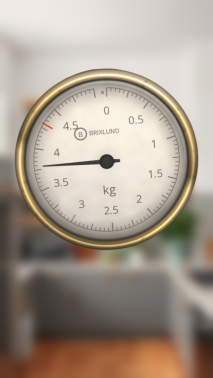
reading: 3.8
